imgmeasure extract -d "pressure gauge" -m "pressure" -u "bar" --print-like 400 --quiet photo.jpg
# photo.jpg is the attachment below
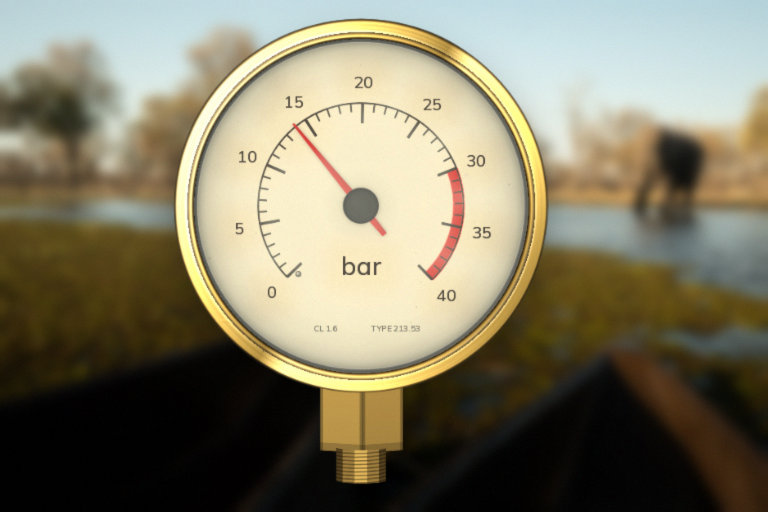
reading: 14
